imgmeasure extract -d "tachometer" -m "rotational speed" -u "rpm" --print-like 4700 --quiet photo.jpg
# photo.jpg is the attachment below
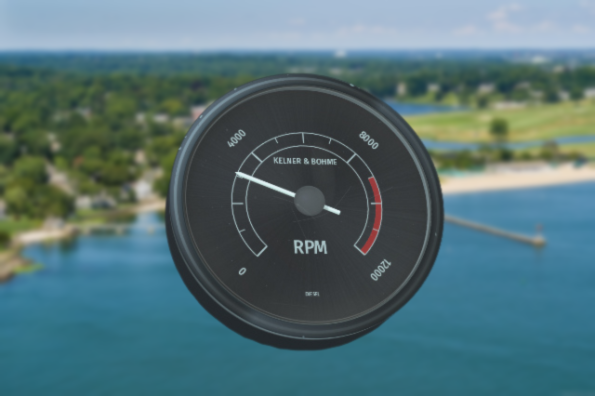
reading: 3000
